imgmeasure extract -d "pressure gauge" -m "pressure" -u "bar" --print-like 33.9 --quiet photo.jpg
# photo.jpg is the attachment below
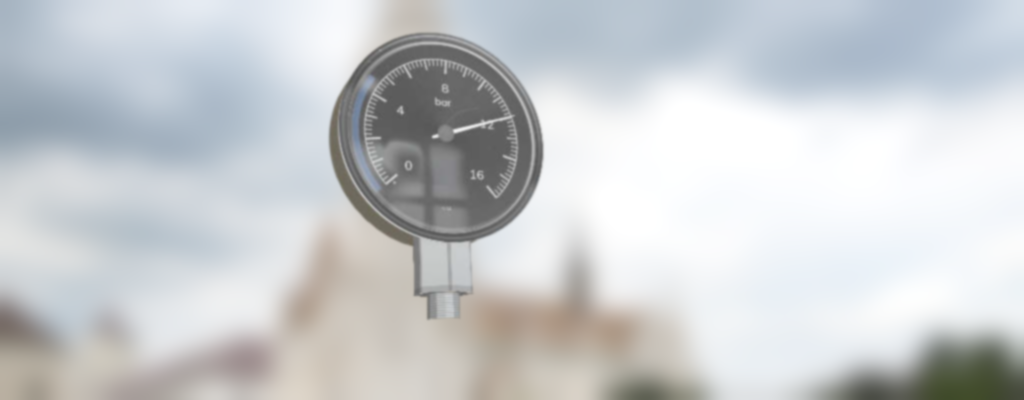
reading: 12
